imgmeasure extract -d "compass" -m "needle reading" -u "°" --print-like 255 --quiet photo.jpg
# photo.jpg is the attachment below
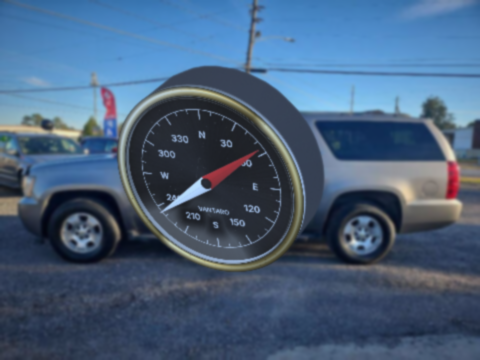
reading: 55
